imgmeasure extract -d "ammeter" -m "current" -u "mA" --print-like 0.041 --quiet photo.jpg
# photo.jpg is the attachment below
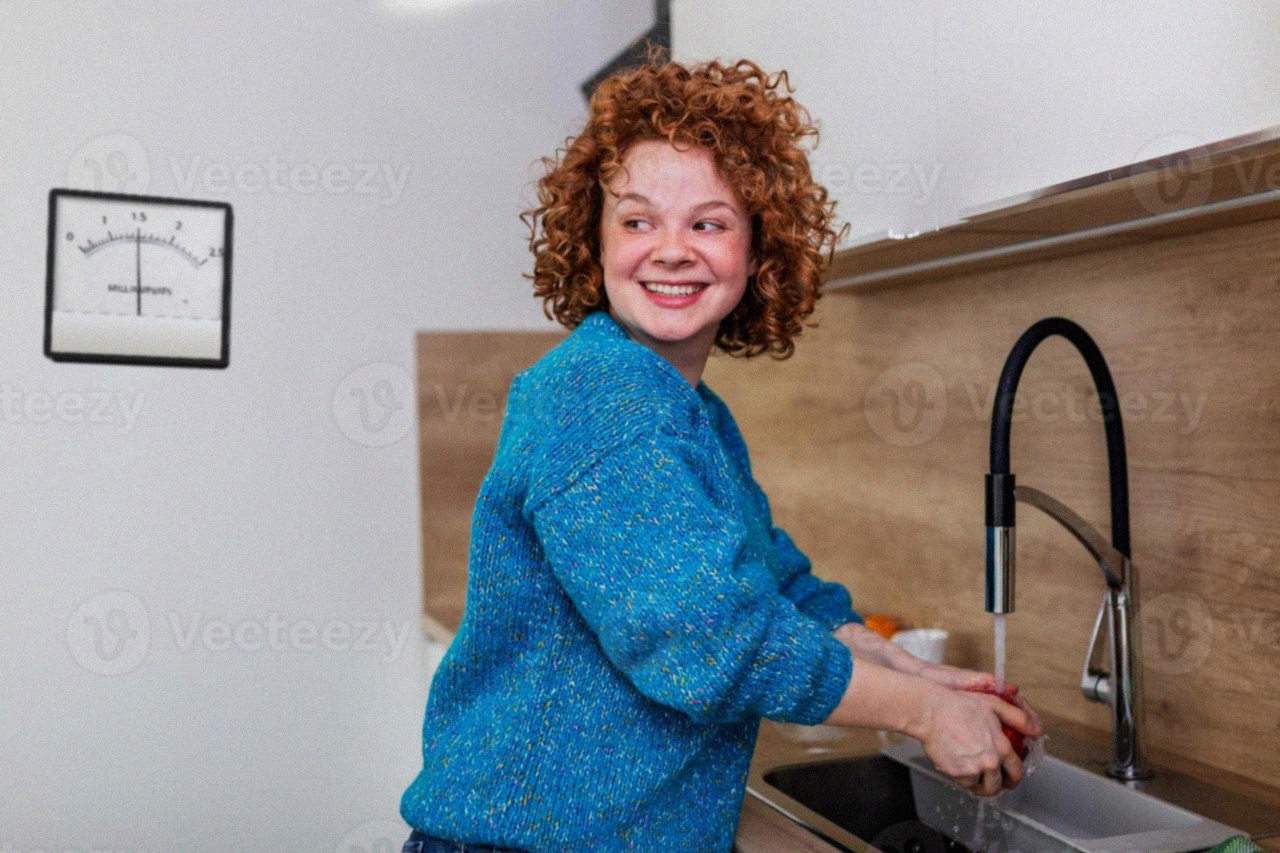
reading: 1.5
